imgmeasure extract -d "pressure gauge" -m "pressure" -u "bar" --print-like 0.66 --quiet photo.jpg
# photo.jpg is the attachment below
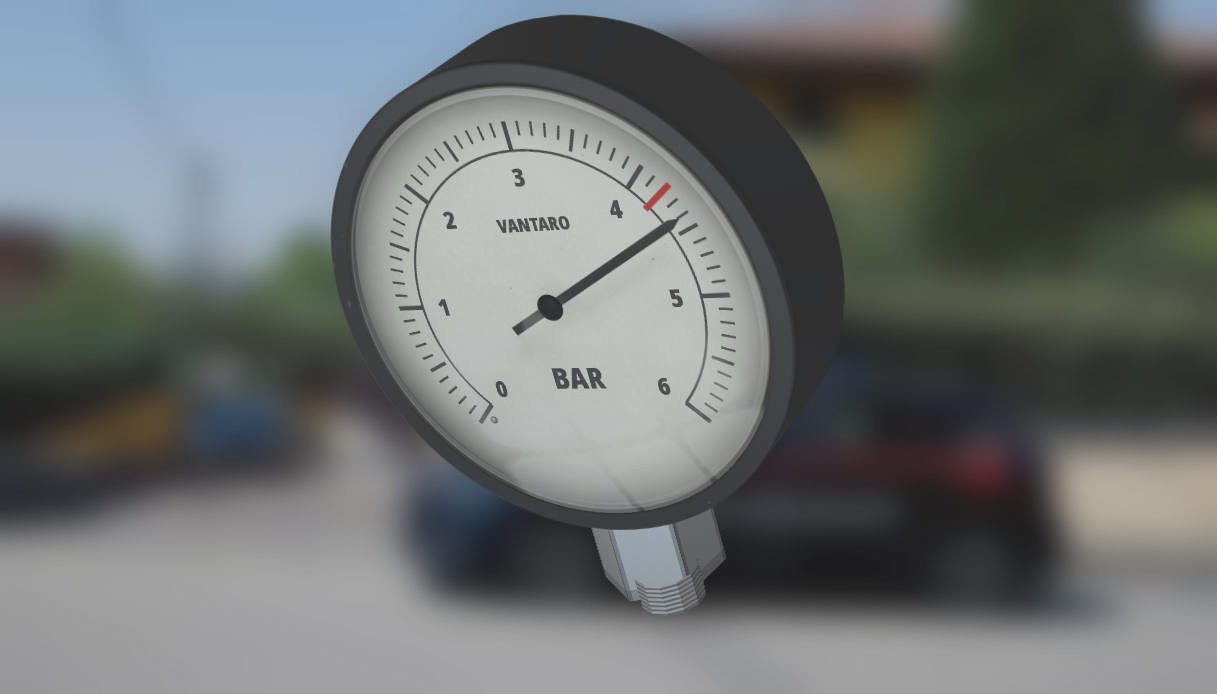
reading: 4.4
